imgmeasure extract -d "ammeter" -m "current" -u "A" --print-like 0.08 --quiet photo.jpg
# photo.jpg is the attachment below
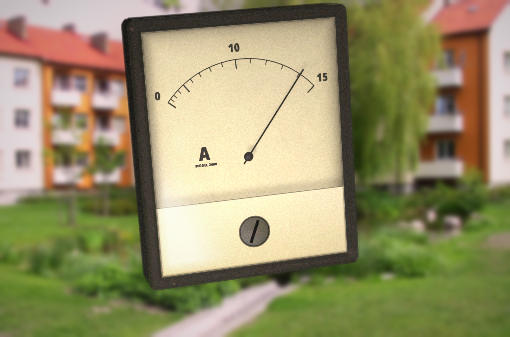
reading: 14
